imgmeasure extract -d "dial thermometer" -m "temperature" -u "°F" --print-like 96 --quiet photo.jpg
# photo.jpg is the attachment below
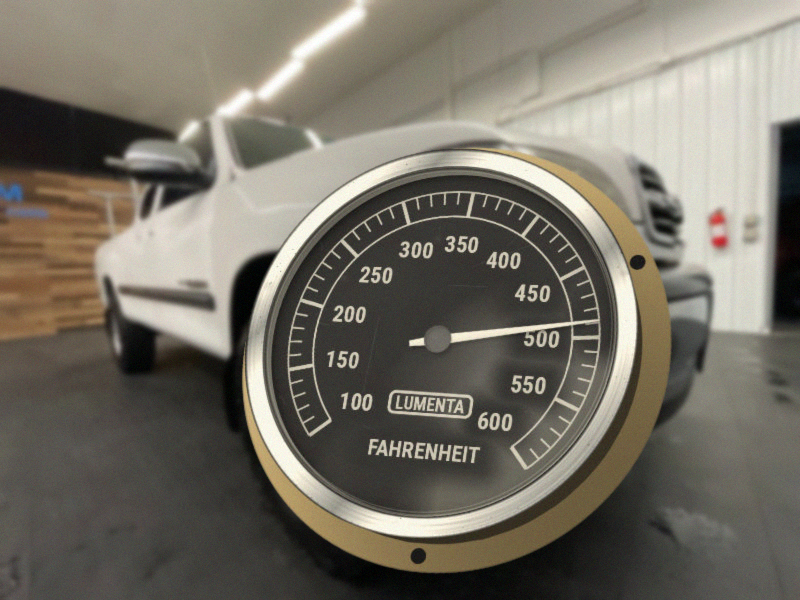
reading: 490
